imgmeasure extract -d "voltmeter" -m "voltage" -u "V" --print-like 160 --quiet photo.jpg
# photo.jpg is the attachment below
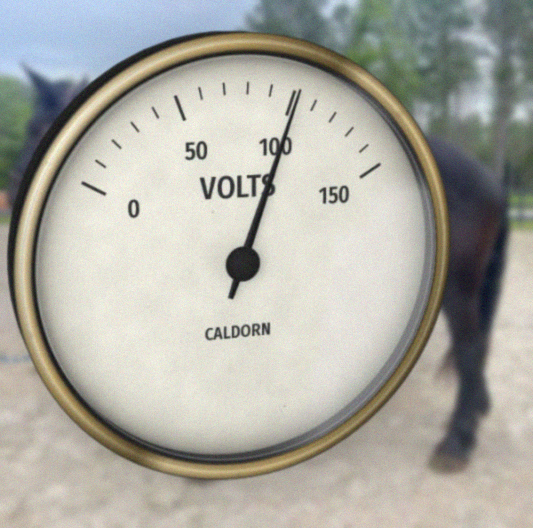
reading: 100
